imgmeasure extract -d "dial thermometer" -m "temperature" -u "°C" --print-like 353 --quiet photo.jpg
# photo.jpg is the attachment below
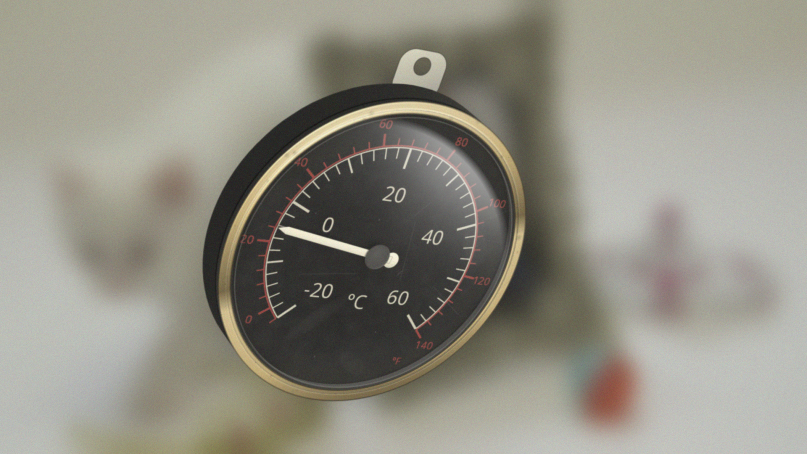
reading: -4
